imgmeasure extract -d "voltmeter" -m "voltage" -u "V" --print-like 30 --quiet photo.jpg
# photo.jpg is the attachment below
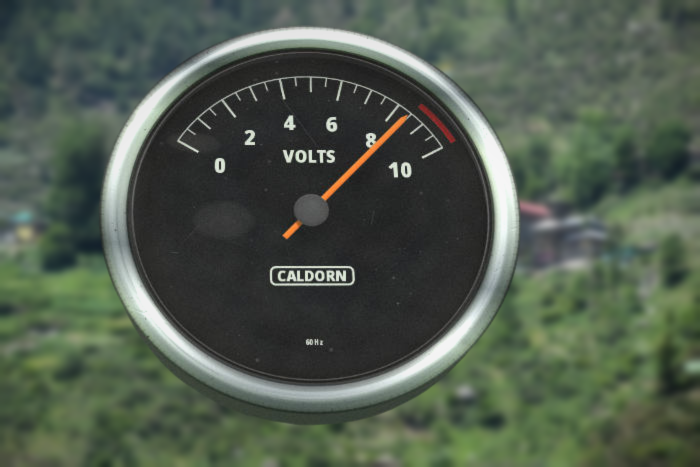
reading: 8.5
